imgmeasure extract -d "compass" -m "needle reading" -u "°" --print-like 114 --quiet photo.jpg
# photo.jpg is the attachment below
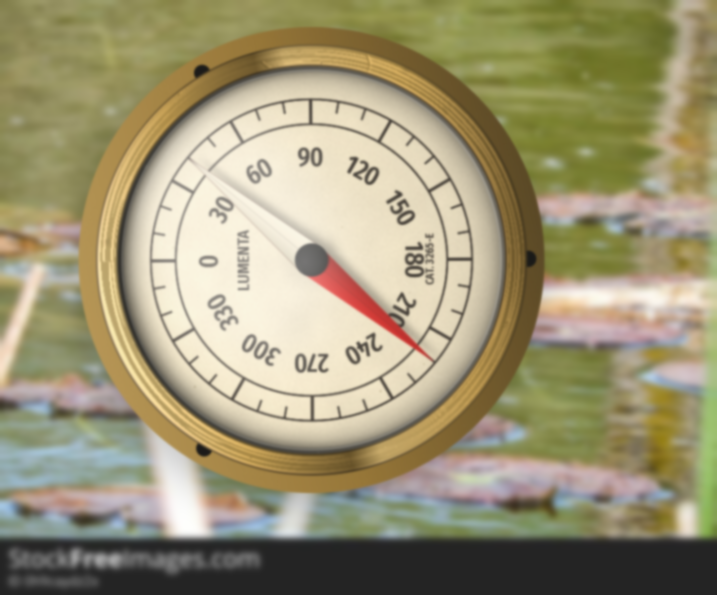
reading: 220
